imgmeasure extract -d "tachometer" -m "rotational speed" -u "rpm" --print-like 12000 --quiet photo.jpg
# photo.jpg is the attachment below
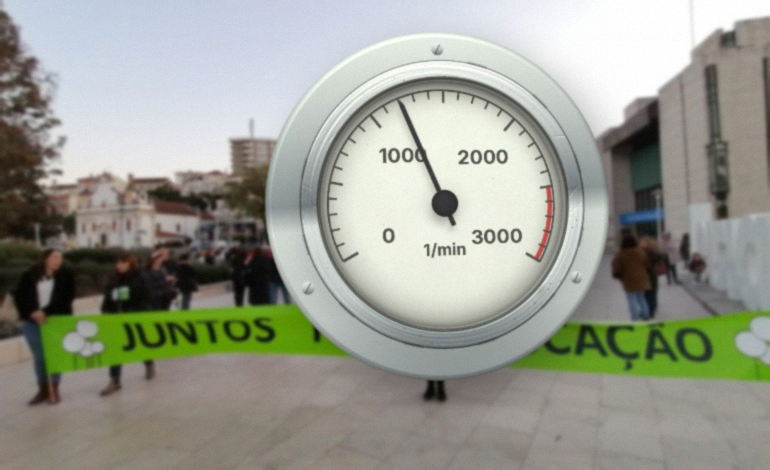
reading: 1200
